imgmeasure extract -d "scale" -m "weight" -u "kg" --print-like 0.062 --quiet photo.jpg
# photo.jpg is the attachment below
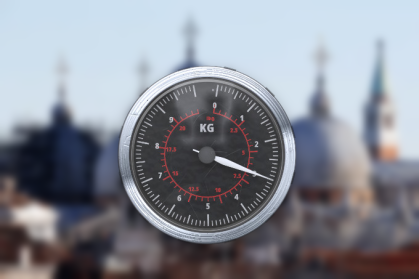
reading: 3
